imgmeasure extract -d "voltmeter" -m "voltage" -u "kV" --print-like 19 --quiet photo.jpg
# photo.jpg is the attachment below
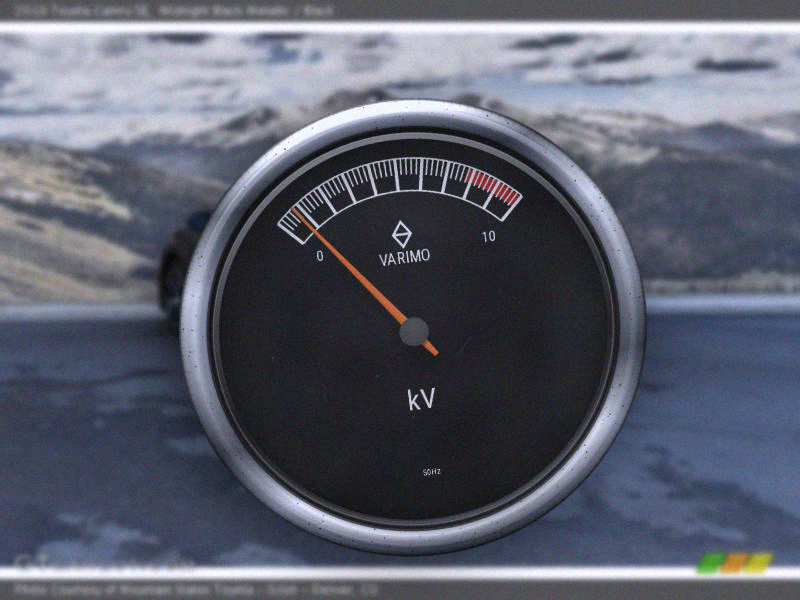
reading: 0.8
